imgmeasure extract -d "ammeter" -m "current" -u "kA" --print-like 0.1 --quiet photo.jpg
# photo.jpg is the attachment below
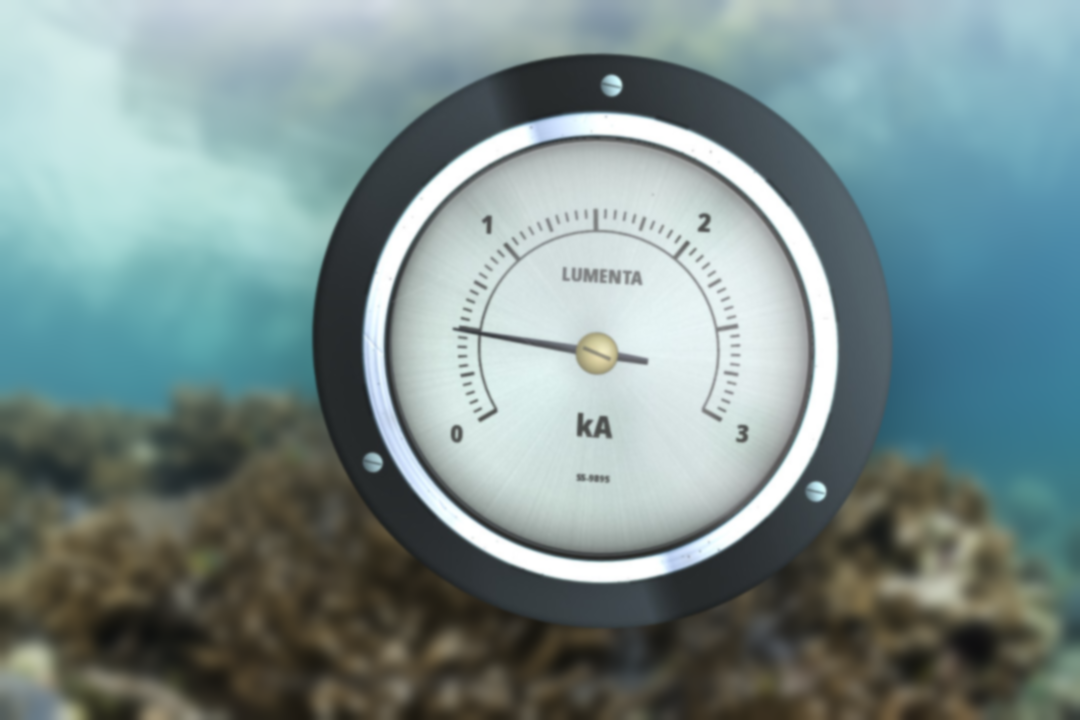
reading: 0.5
